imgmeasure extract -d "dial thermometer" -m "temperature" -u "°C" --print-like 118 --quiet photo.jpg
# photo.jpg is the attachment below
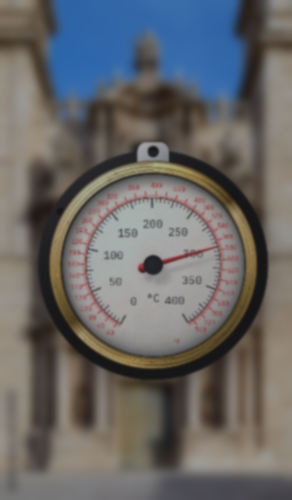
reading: 300
